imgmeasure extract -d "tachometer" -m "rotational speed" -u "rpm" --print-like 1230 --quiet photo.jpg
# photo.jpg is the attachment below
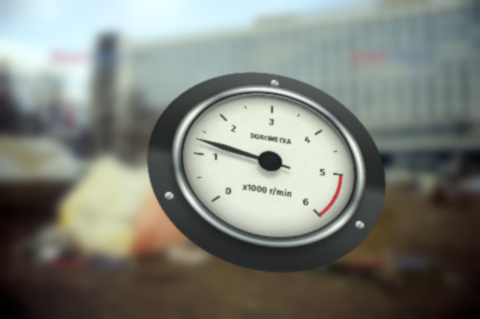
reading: 1250
